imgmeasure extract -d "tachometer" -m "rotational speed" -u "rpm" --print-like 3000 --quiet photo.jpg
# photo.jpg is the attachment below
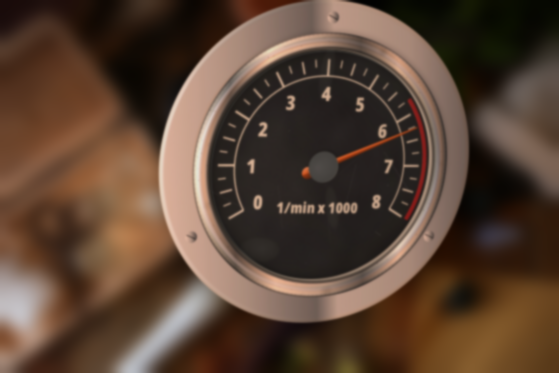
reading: 6250
